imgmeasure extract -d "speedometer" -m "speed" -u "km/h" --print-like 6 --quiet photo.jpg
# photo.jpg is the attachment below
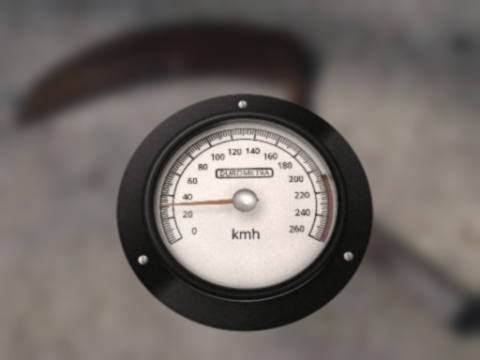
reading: 30
